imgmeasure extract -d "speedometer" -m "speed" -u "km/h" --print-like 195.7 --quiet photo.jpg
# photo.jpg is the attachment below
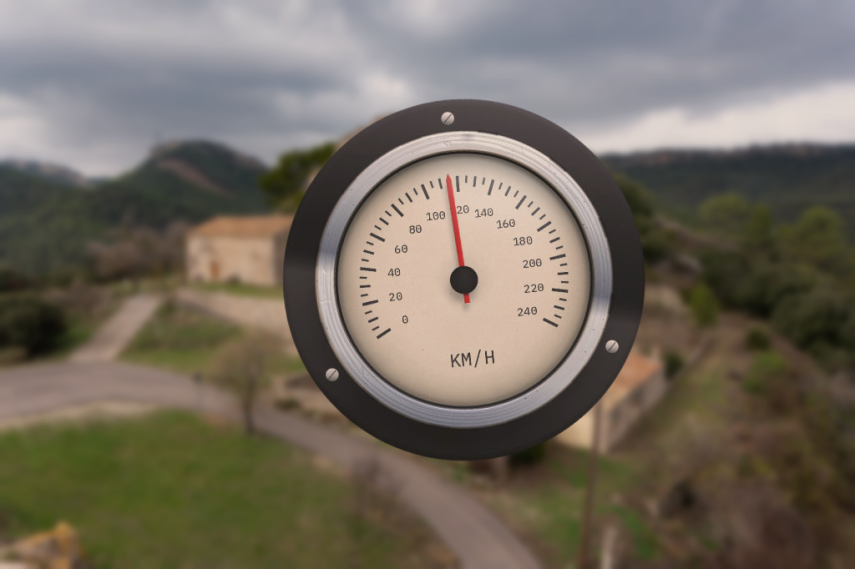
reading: 115
